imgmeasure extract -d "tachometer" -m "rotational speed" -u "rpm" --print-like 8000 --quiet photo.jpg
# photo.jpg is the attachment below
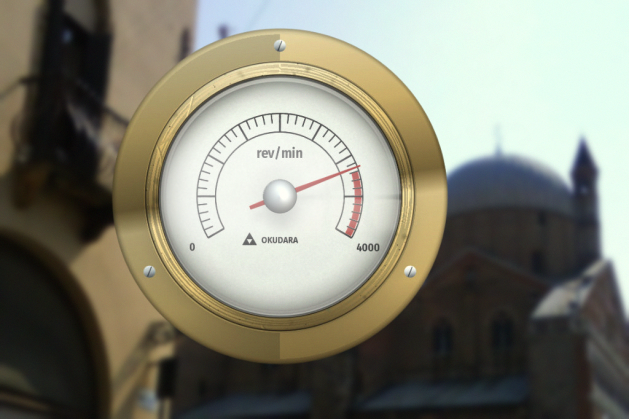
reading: 3150
